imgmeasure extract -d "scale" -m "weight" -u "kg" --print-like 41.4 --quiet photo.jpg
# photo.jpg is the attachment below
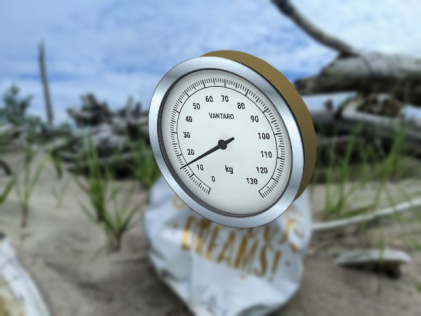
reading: 15
